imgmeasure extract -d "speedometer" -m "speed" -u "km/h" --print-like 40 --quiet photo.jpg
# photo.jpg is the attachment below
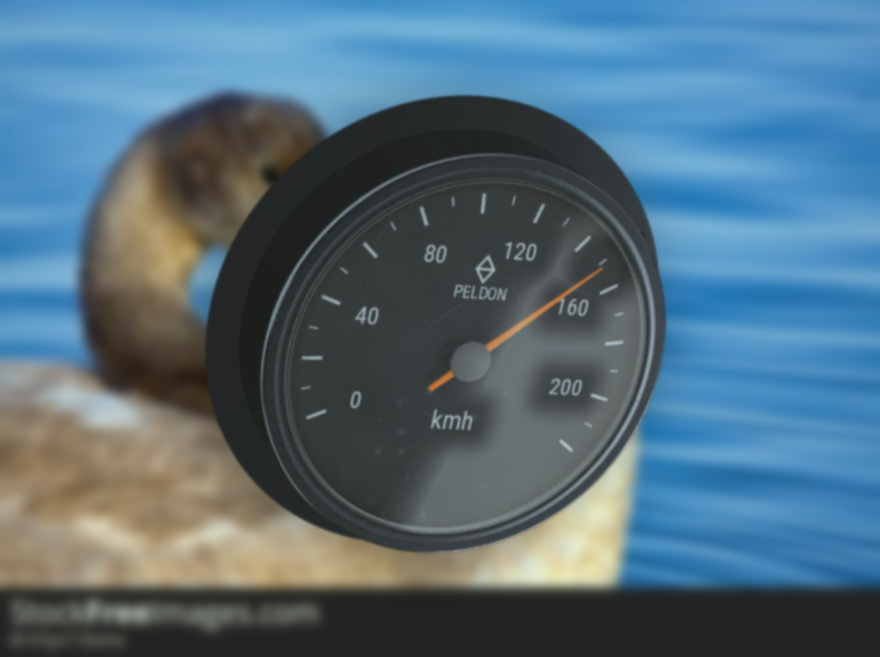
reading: 150
